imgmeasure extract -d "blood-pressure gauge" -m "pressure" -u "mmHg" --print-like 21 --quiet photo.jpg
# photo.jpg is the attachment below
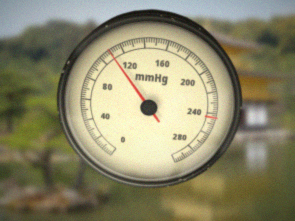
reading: 110
